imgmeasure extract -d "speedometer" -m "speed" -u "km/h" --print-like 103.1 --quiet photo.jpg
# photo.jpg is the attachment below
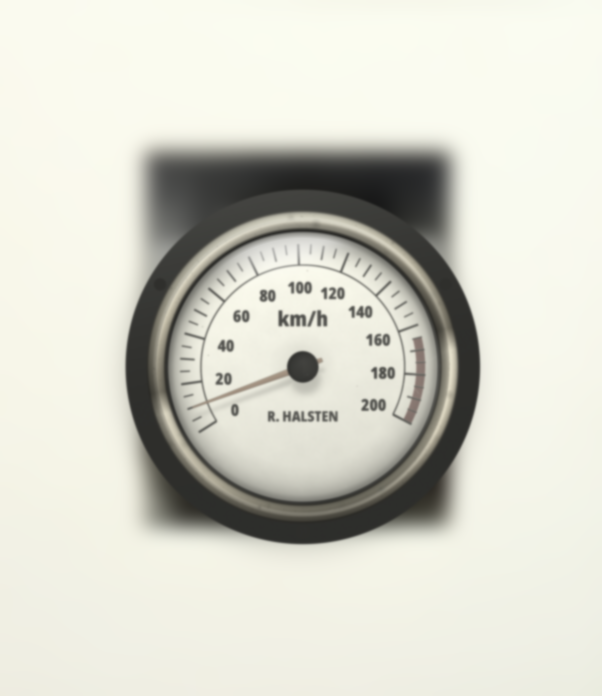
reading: 10
